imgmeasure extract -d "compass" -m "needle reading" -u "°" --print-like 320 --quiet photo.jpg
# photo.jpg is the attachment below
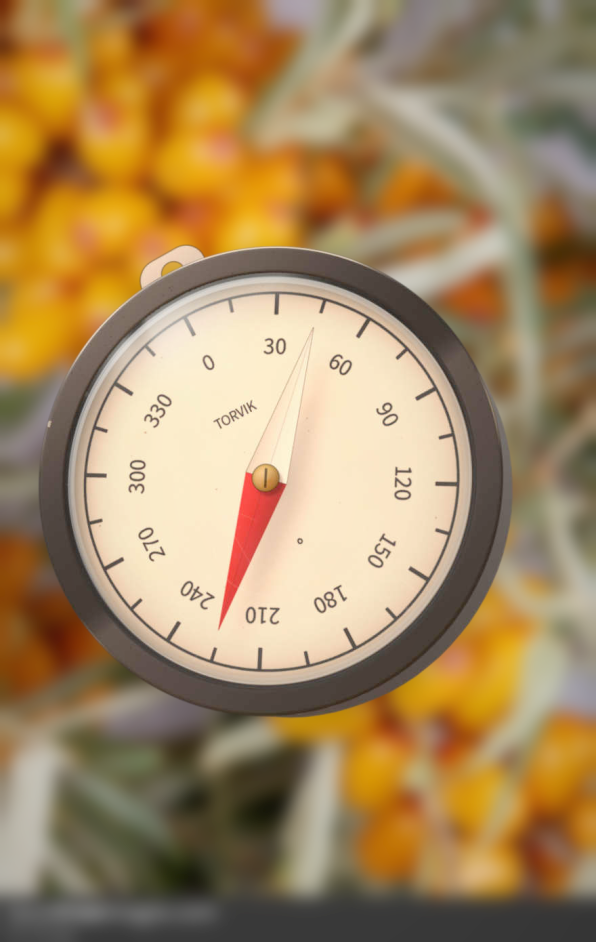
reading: 225
